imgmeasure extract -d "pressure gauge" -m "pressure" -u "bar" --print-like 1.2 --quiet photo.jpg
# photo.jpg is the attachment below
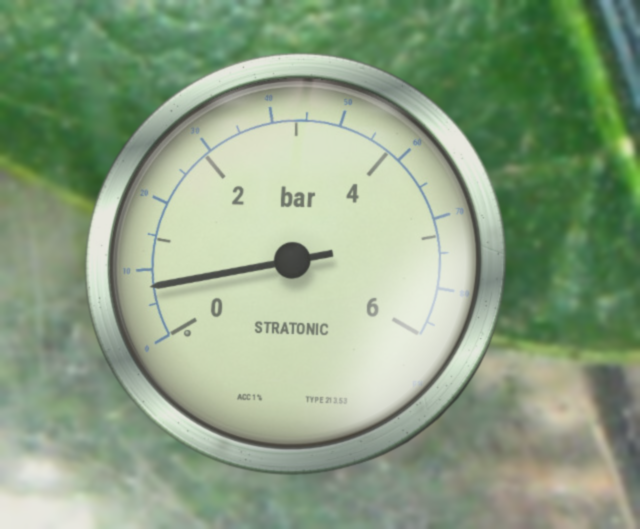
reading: 0.5
